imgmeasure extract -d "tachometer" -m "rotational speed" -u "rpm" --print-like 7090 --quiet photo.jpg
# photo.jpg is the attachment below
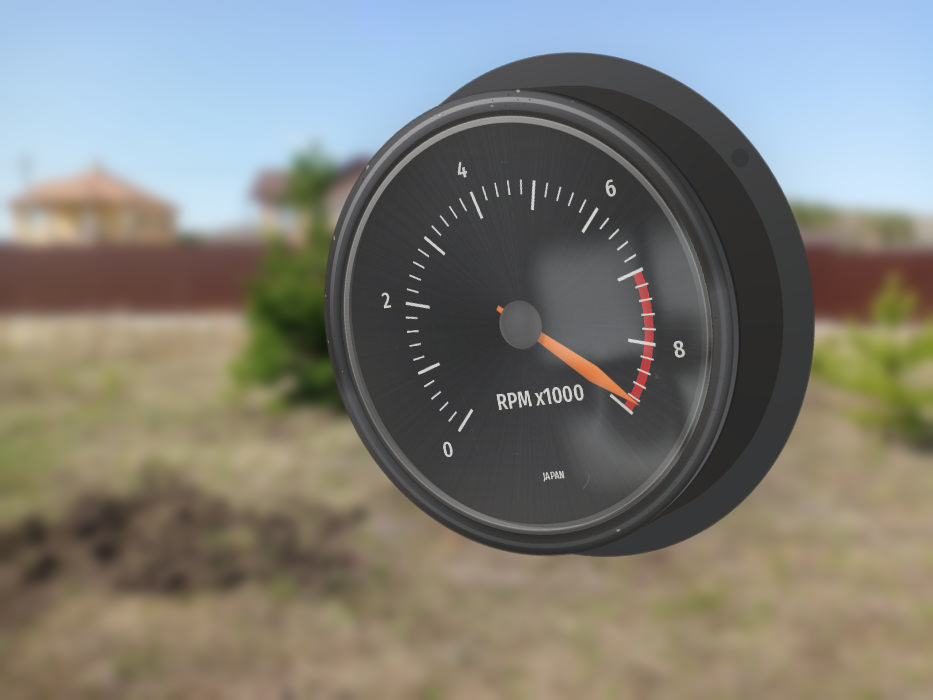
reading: 8800
